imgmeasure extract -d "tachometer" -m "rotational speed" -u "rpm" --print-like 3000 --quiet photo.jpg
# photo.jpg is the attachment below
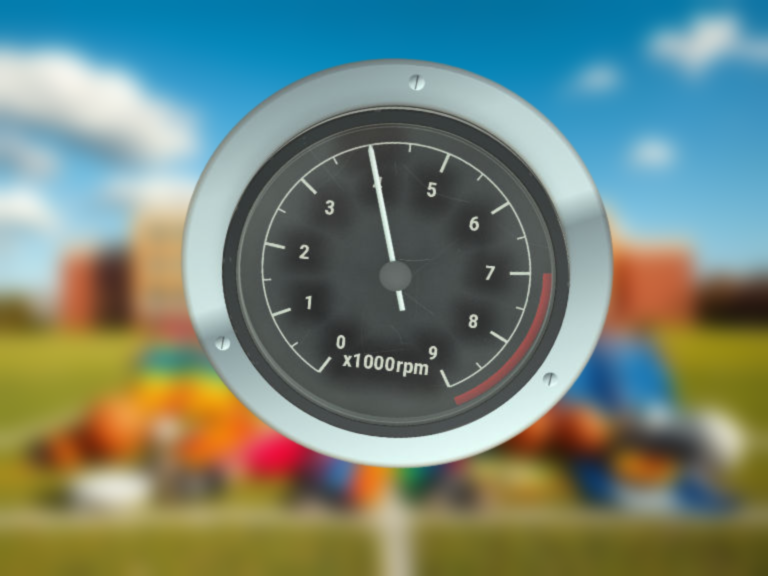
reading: 4000
